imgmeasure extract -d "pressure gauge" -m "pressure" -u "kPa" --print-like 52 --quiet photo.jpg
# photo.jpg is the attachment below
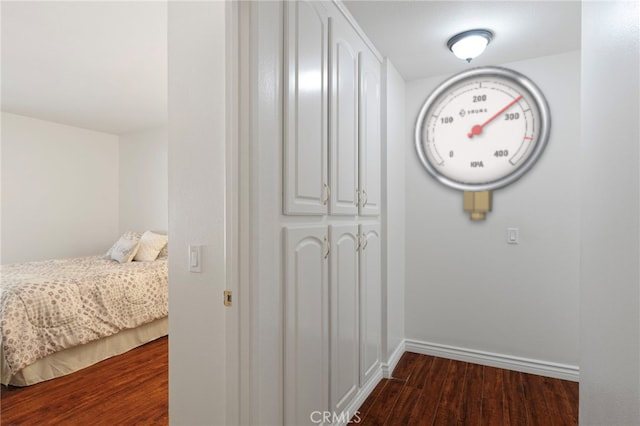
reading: 275
